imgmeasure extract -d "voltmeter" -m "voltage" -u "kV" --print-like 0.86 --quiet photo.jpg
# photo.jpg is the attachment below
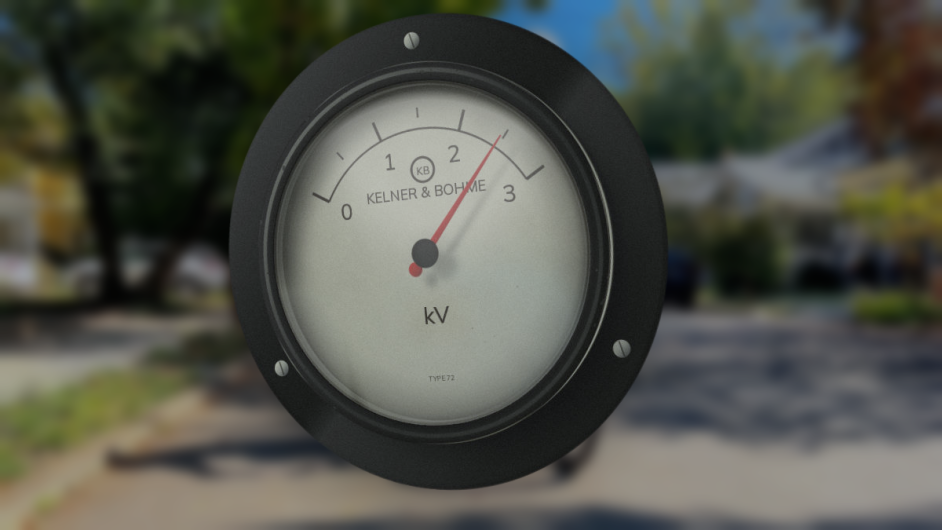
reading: 2.5
